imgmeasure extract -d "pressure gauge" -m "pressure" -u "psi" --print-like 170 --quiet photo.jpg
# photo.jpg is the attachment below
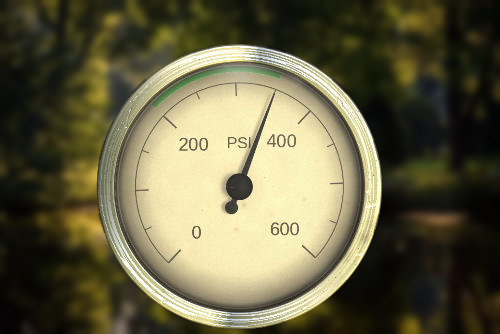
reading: 350
